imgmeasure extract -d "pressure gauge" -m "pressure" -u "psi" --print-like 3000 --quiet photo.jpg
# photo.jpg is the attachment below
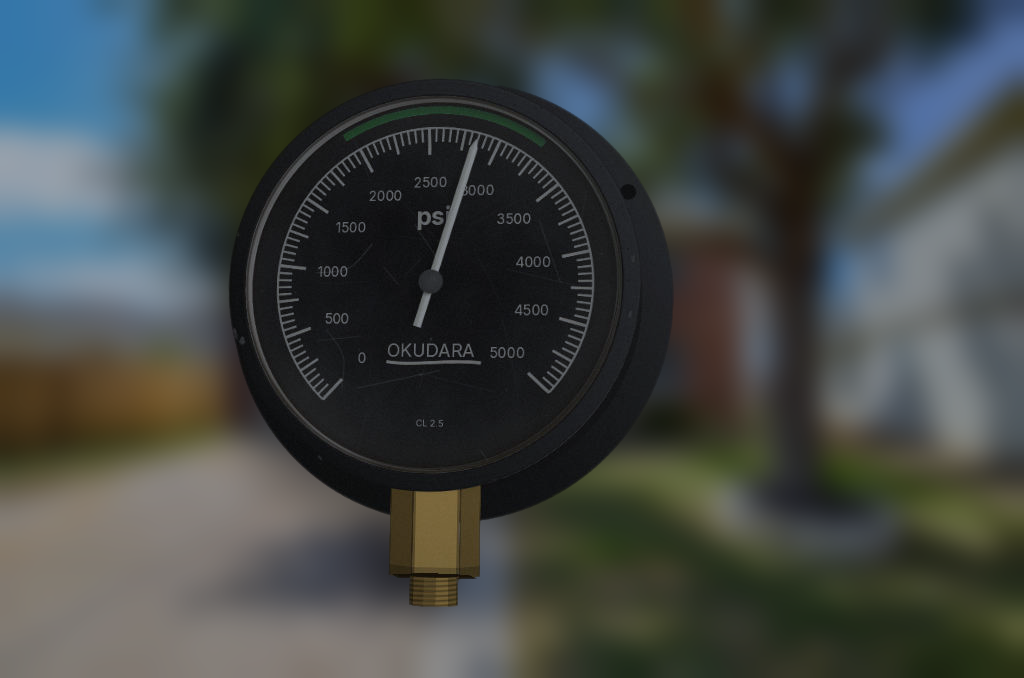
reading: 2850
